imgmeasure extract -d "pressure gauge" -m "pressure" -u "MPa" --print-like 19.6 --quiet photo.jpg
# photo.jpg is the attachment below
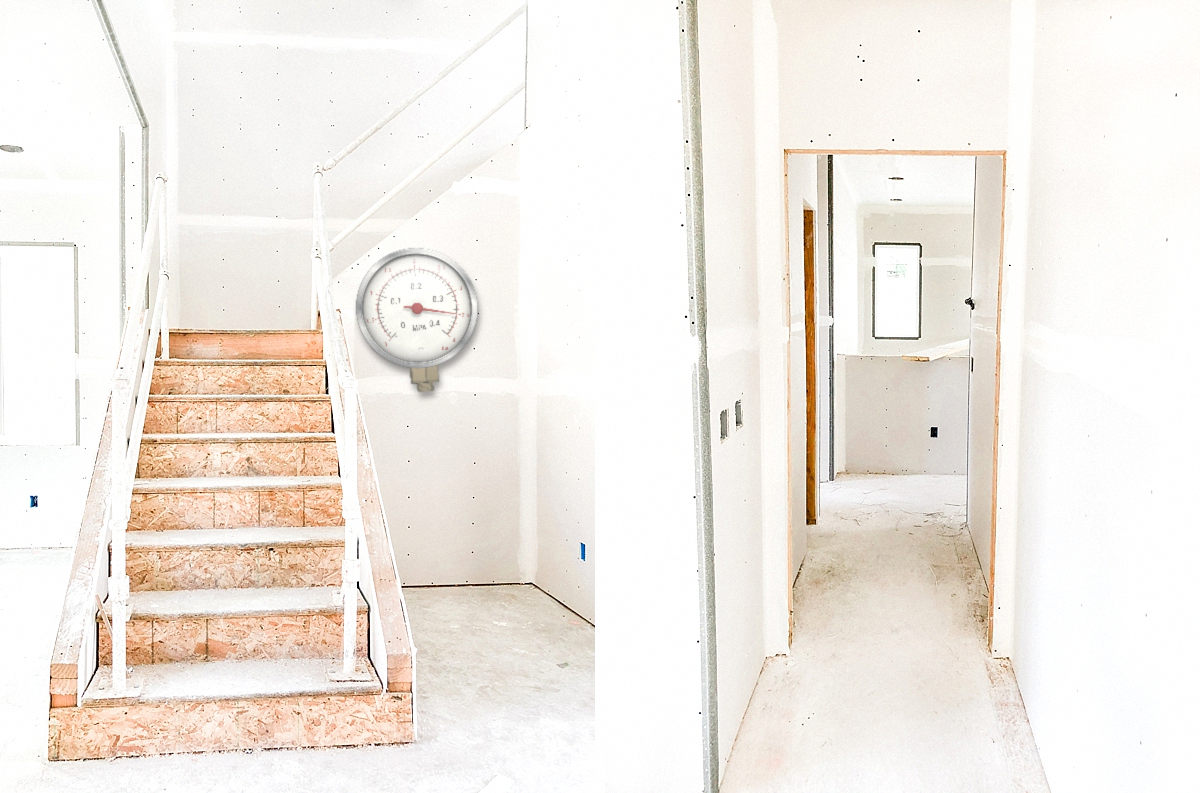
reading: 0.35
